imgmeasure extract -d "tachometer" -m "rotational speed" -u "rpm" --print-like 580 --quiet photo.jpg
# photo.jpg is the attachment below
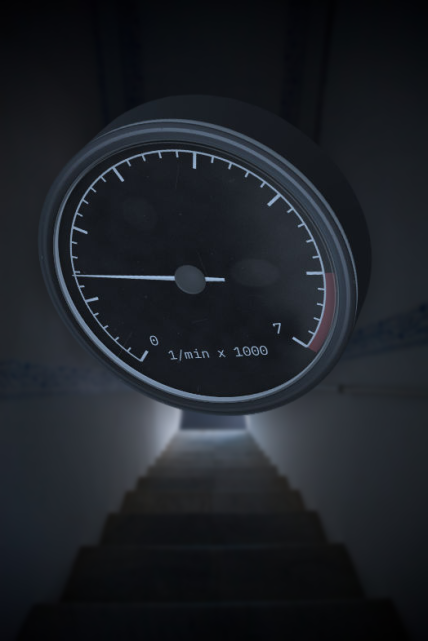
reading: 1400
